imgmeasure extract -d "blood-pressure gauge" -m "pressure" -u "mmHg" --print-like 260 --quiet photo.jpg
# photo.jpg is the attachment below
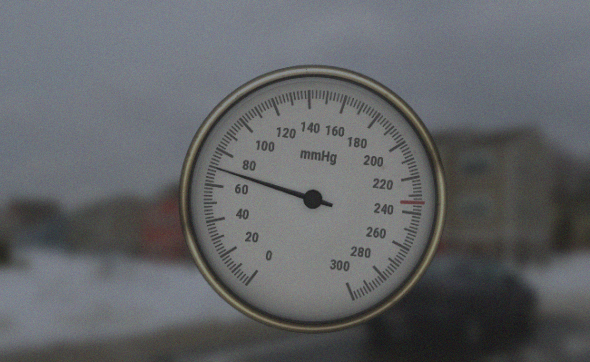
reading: 70
